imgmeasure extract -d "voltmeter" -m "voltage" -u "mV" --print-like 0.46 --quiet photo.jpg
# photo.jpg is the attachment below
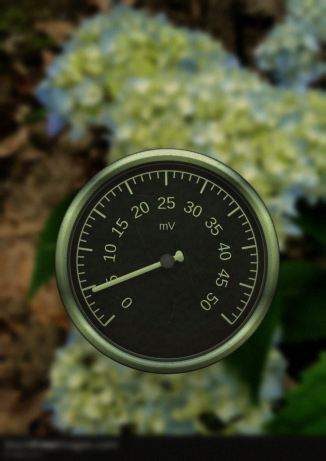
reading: 4.5
